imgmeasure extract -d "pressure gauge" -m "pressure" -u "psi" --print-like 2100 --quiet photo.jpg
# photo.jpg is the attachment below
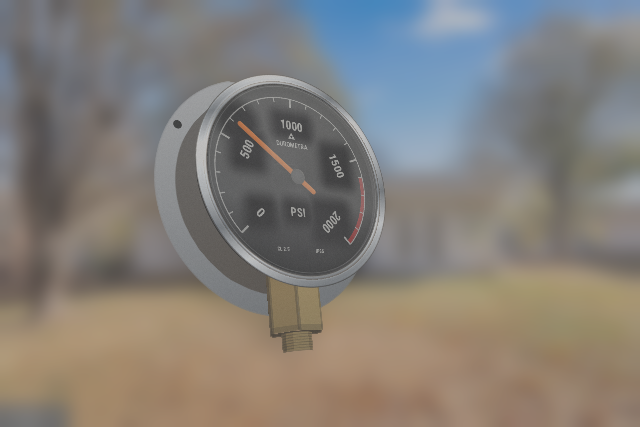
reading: 600
